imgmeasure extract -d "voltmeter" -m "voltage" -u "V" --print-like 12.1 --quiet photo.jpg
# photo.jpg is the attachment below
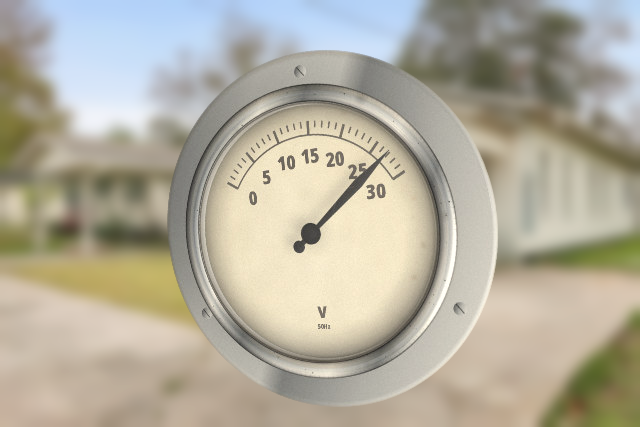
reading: 27
